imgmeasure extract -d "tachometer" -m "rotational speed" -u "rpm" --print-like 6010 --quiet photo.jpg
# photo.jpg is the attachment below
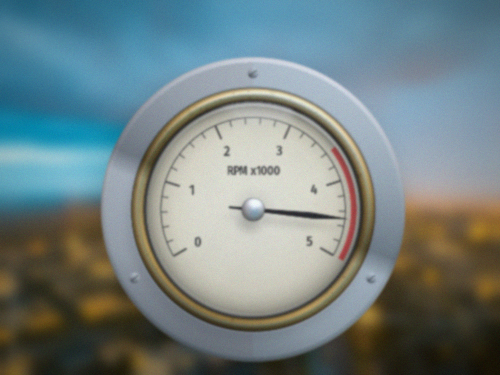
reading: 4500
